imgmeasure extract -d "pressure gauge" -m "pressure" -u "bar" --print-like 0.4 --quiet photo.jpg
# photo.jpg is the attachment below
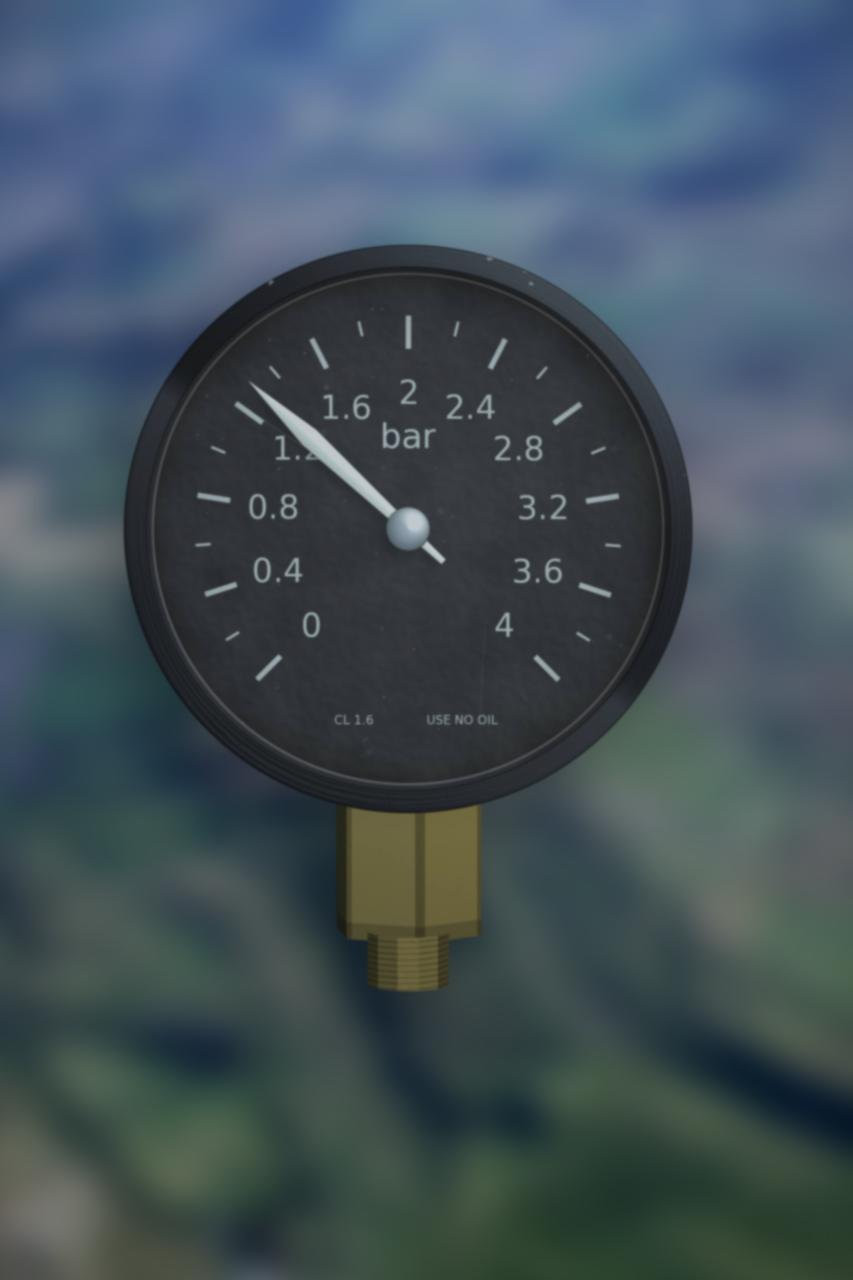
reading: 1.3
